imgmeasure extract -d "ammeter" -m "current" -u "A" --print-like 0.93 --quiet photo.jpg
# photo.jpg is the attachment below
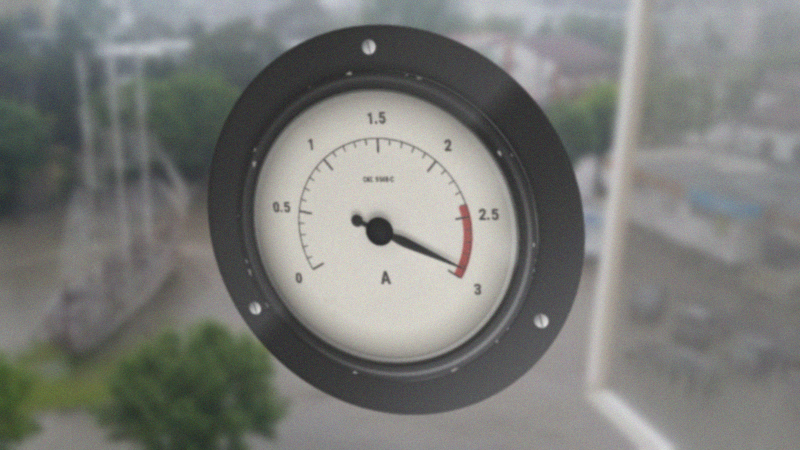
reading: 2.9
